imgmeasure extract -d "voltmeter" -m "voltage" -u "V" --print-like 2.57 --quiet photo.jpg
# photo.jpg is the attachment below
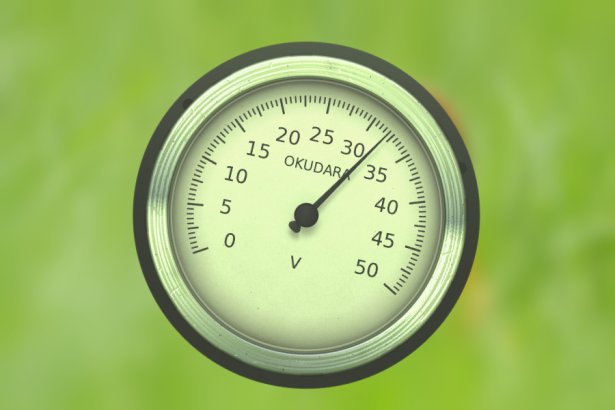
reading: 32
